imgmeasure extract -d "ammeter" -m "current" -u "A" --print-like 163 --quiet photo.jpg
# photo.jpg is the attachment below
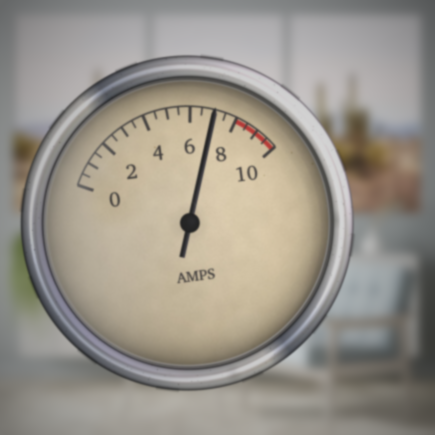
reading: 7
